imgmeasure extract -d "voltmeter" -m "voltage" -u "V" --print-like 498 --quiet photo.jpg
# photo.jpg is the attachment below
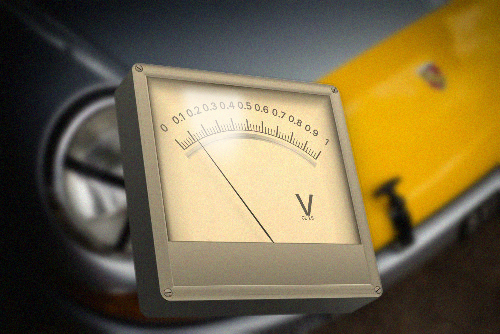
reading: 0.1
